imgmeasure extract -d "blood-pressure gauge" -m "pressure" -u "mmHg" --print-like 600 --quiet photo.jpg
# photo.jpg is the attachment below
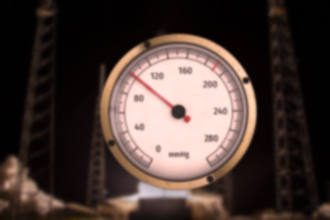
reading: 100
